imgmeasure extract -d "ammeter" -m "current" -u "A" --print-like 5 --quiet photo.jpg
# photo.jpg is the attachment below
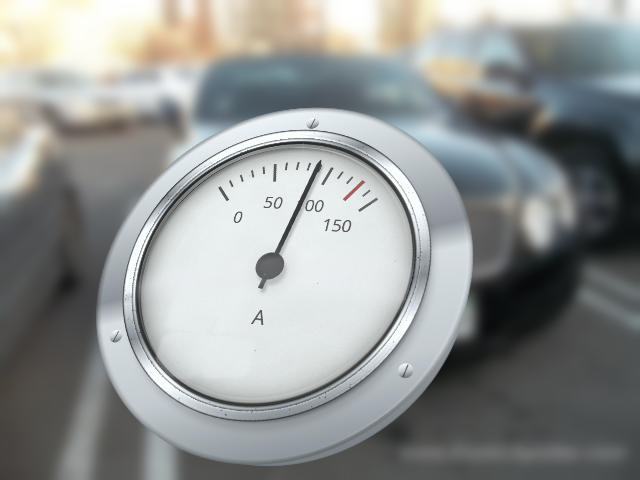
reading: 90
